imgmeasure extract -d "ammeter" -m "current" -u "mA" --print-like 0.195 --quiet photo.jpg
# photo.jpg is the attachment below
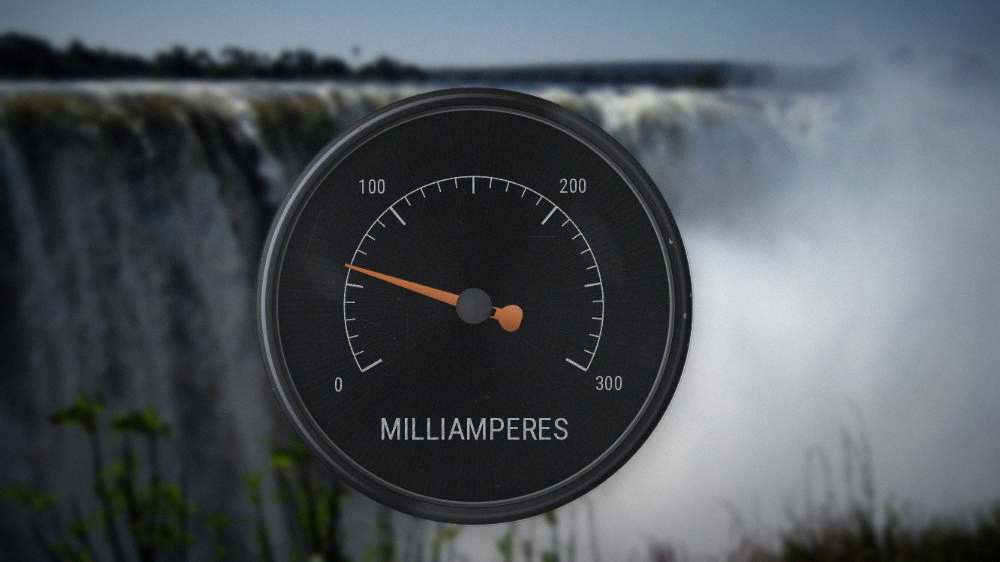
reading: 60
